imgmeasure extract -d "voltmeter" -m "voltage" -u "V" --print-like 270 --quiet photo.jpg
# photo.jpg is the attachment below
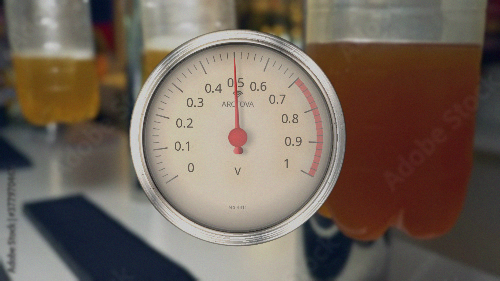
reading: 0.5
